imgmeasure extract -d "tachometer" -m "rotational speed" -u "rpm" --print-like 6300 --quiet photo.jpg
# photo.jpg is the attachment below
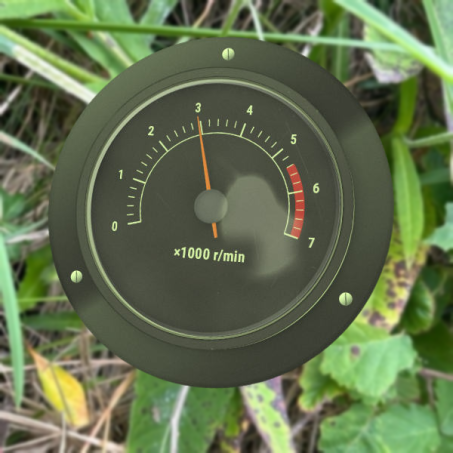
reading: 3000
